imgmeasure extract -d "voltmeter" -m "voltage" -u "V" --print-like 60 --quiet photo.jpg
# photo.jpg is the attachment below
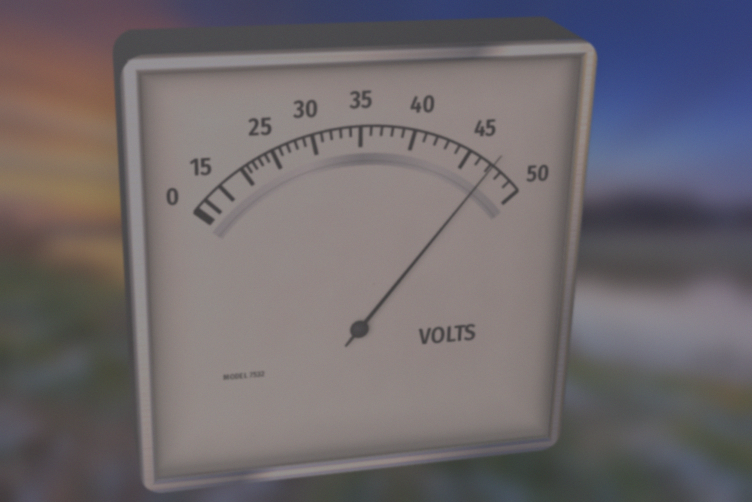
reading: 47
